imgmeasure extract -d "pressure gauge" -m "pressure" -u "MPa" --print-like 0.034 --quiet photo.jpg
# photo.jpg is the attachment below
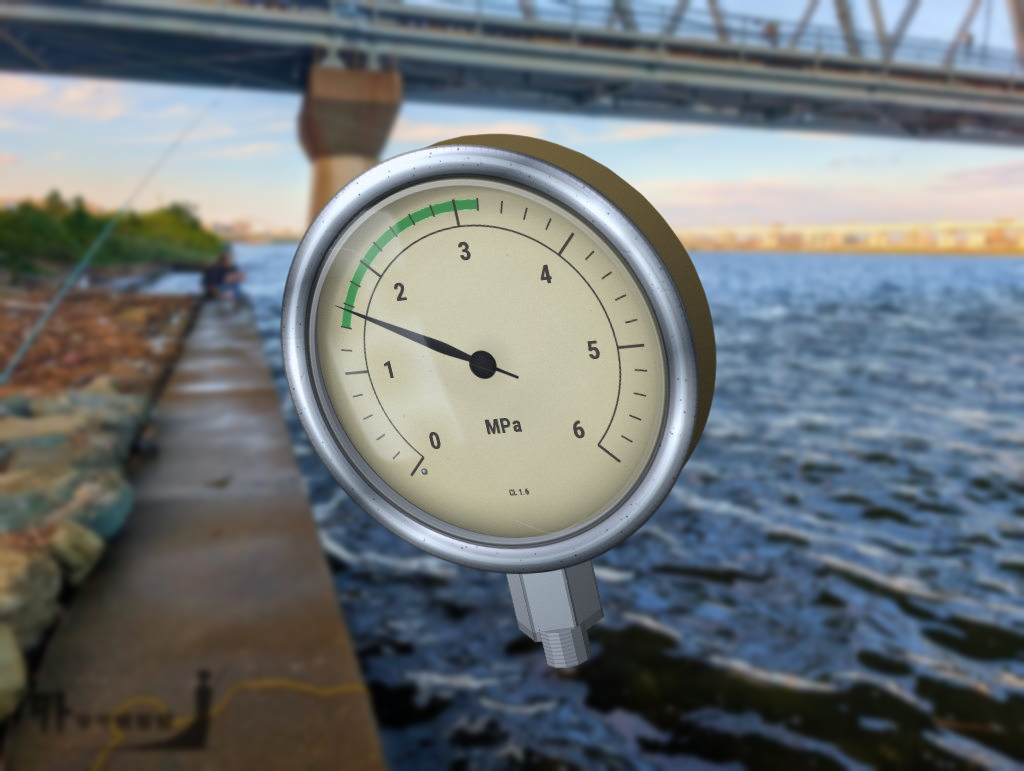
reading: 1.6
